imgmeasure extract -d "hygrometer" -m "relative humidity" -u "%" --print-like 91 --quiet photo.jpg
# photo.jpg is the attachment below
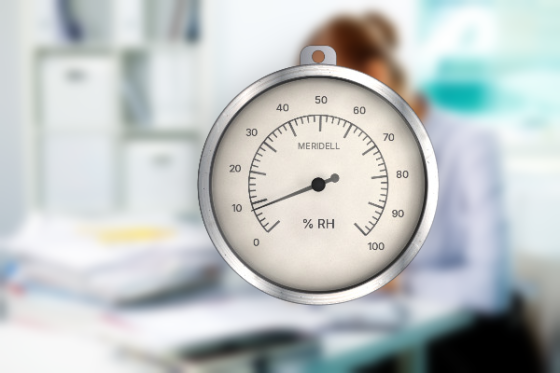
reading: 8
